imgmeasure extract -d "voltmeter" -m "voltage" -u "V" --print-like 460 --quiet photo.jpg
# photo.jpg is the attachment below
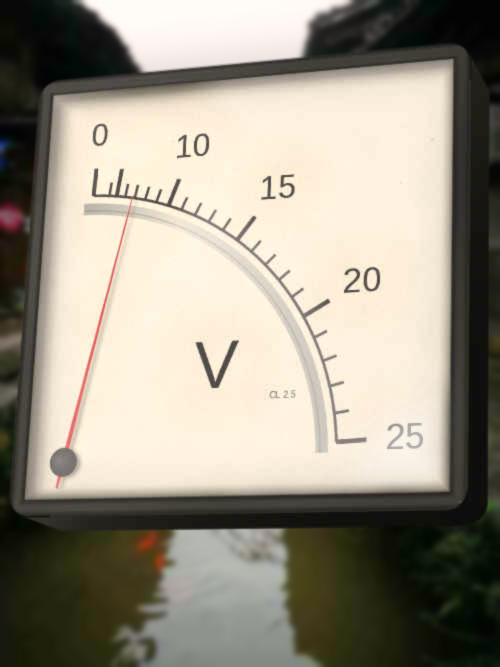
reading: 7
